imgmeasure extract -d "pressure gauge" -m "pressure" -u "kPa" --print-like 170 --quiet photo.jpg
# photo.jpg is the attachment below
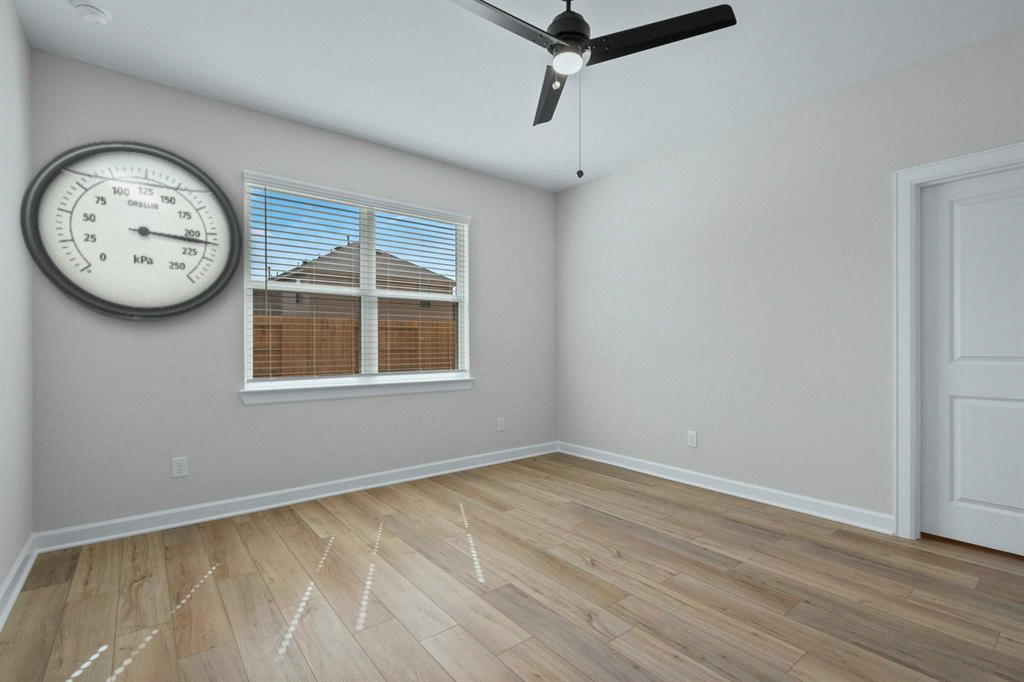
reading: 210
